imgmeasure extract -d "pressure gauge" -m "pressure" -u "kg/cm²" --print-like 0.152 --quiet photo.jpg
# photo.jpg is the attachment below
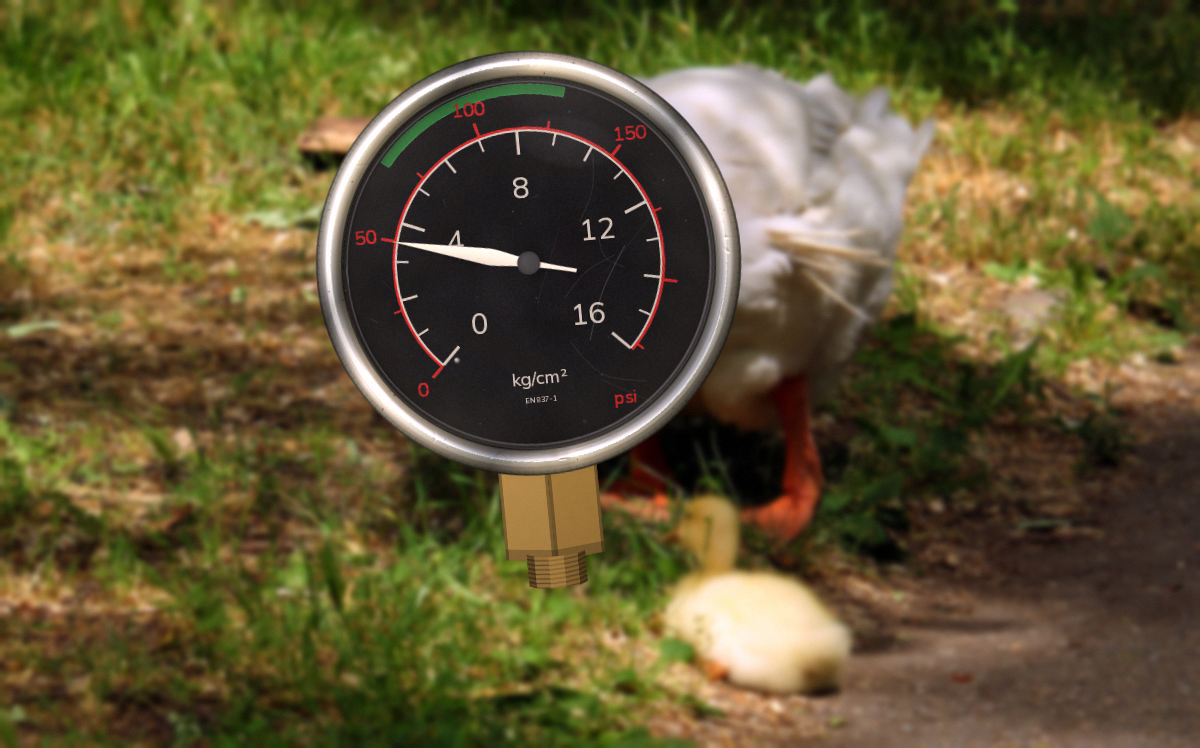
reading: 3.5
